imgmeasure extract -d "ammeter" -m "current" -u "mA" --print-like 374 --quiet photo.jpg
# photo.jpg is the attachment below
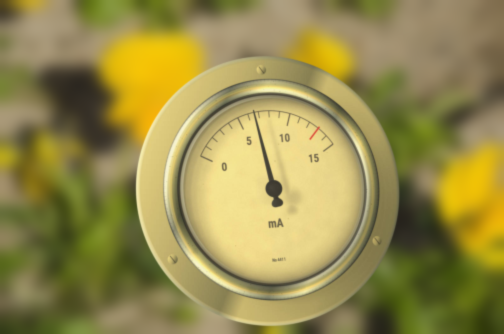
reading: 6.5
